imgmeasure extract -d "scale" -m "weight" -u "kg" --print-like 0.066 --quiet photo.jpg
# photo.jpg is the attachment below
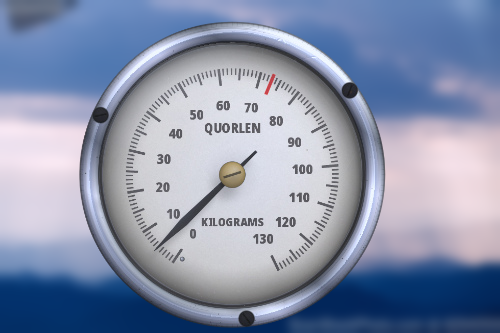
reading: 5
